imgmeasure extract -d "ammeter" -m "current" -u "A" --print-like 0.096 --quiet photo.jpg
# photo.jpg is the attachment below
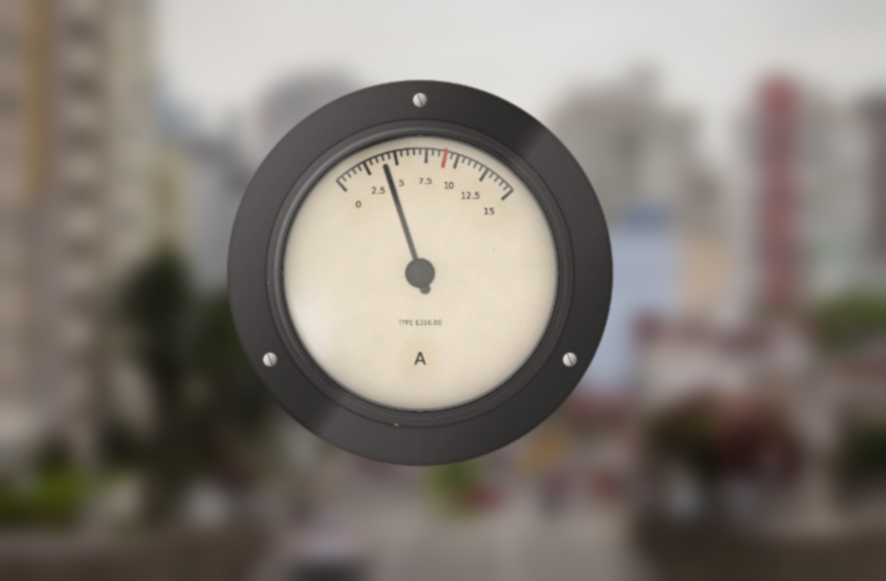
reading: 4
